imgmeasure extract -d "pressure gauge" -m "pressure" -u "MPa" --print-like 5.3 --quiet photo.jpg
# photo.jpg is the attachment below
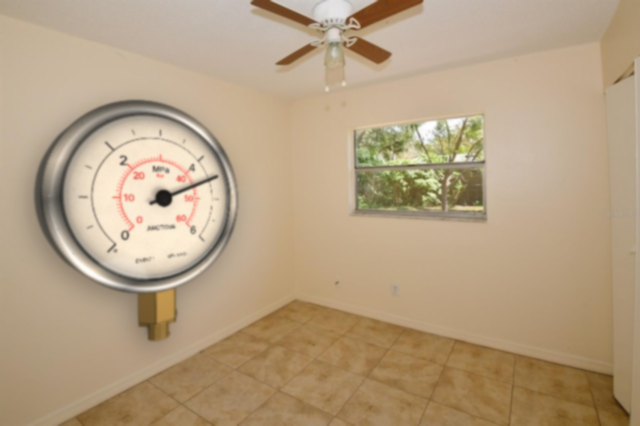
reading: 4.5
